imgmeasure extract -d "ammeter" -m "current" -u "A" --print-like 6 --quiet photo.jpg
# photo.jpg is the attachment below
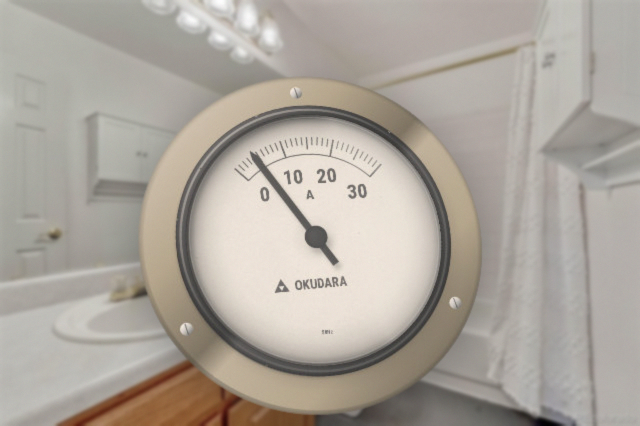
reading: 4
